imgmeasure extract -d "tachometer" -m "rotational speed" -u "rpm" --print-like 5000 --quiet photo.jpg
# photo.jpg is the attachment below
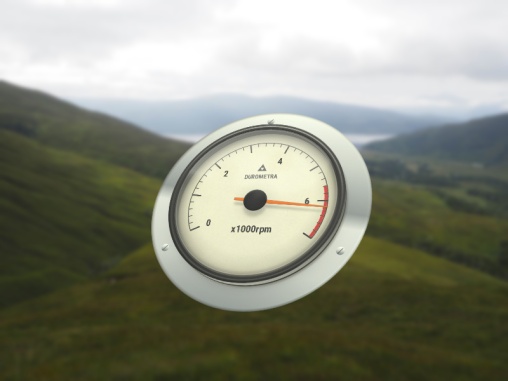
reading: 6200
